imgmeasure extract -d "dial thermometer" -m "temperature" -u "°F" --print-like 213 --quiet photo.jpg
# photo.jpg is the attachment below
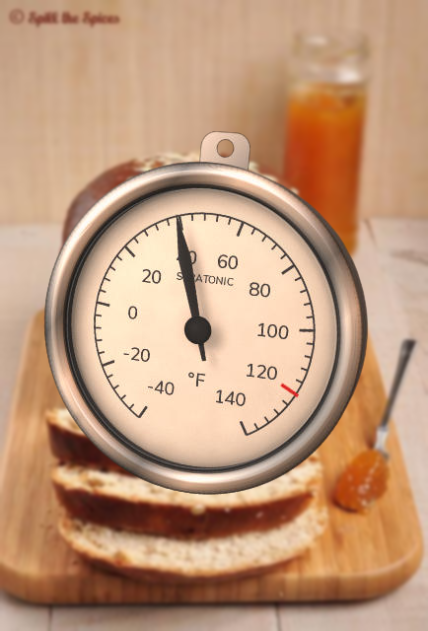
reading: 40
